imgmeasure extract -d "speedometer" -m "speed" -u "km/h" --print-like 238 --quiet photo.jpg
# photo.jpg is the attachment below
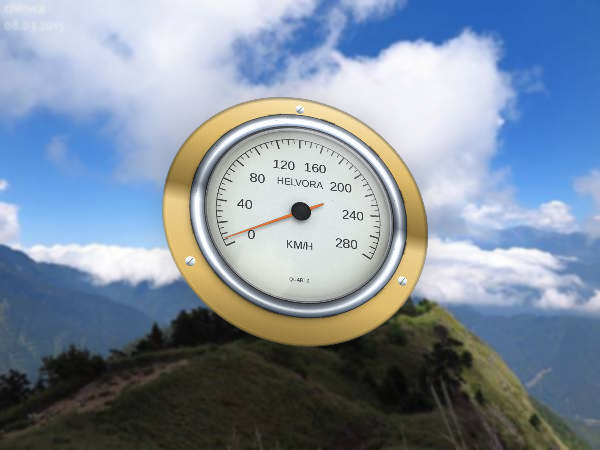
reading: 5
